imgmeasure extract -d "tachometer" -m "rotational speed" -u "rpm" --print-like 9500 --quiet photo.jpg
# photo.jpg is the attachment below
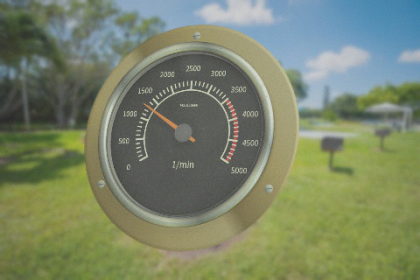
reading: 1300
